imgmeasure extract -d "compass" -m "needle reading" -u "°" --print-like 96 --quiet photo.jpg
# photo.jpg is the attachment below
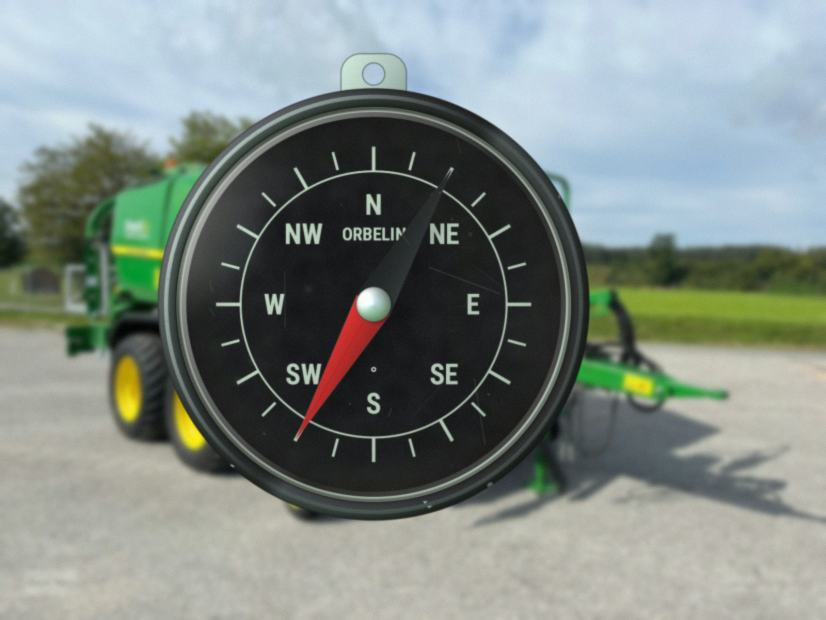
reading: 210
